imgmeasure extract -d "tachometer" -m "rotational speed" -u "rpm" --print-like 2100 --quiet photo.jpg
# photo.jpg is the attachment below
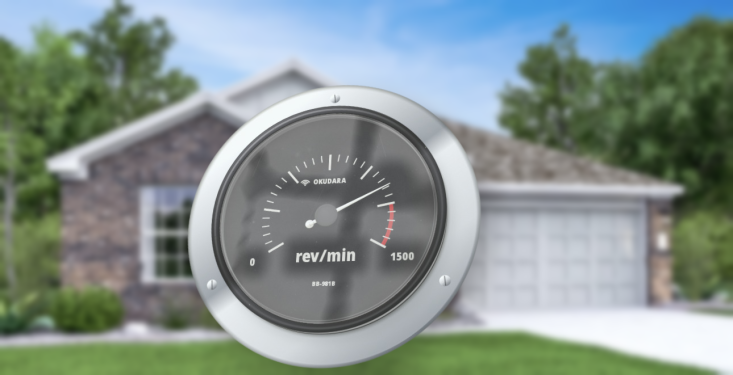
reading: 1150
